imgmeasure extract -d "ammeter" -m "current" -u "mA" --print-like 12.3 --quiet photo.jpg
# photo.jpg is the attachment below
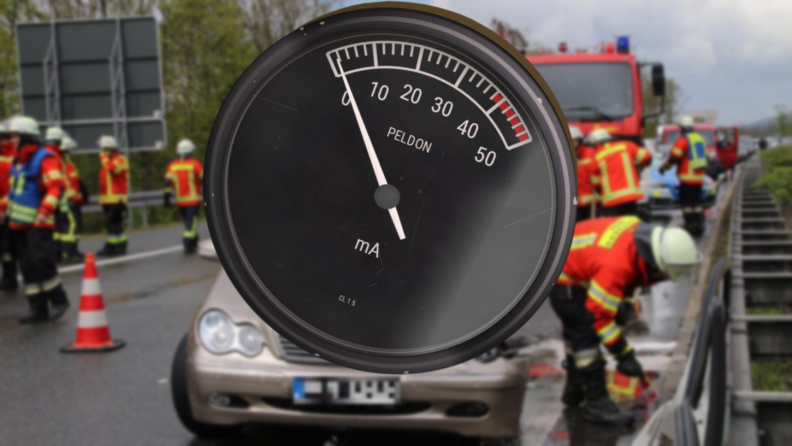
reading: 2
